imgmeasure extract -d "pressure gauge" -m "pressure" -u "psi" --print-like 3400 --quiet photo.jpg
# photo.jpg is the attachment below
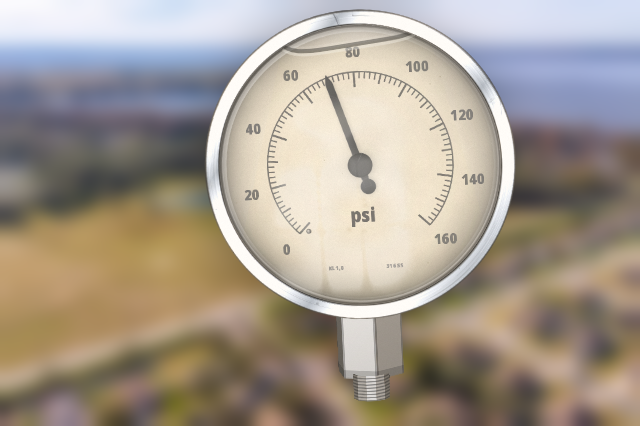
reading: 70
